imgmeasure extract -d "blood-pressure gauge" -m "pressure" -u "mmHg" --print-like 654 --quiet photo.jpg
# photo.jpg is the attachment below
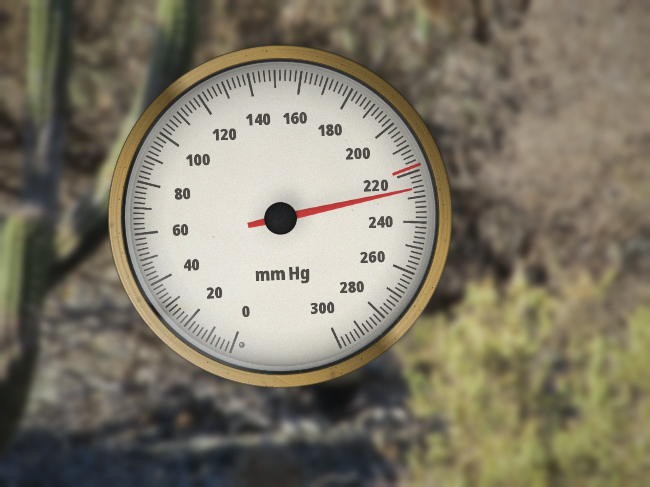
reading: 226
